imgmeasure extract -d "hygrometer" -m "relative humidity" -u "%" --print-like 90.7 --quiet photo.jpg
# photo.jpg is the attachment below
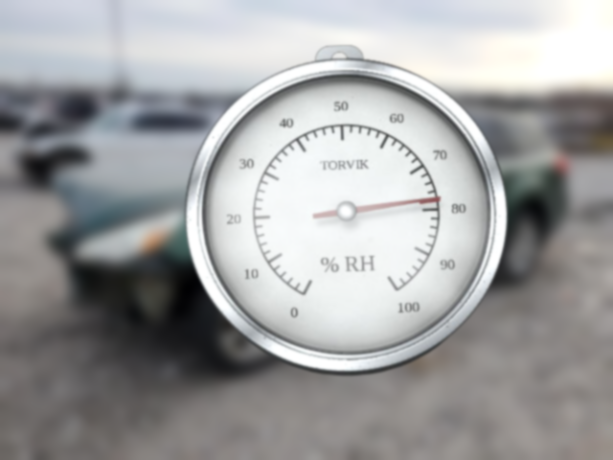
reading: 78
